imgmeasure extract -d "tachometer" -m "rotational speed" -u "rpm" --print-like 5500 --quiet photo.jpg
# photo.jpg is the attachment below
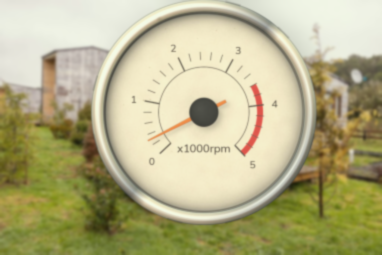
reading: 300
